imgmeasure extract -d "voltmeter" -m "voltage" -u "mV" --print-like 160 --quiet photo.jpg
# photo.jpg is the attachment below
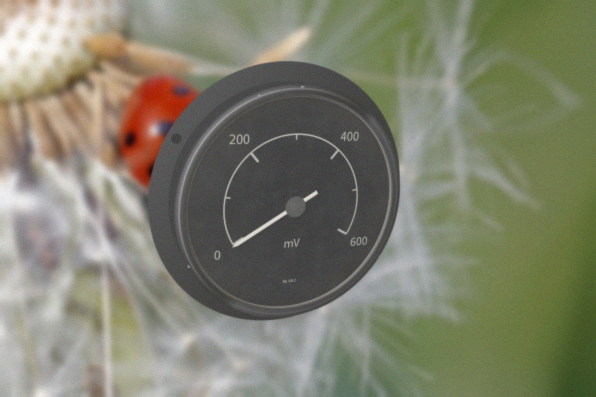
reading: 0
